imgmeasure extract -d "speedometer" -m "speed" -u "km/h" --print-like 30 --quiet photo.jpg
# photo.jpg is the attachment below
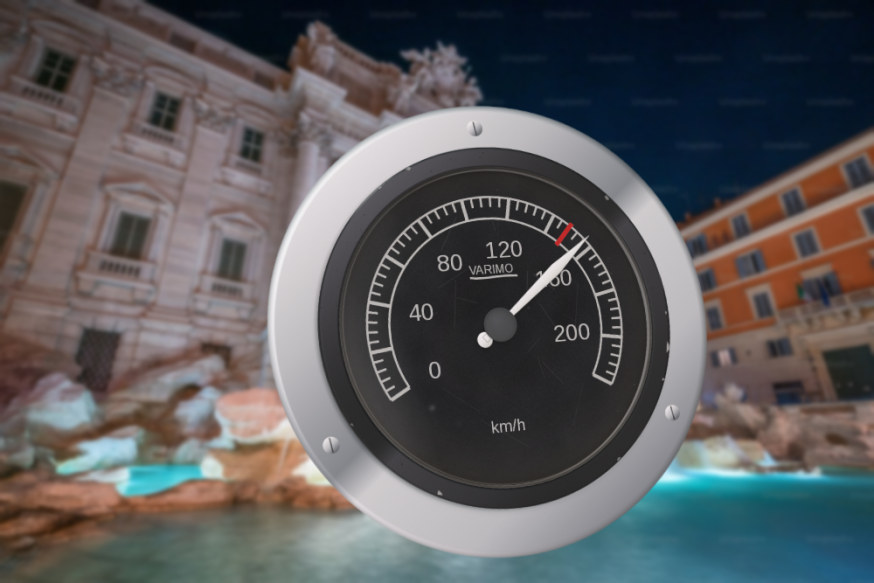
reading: 156
